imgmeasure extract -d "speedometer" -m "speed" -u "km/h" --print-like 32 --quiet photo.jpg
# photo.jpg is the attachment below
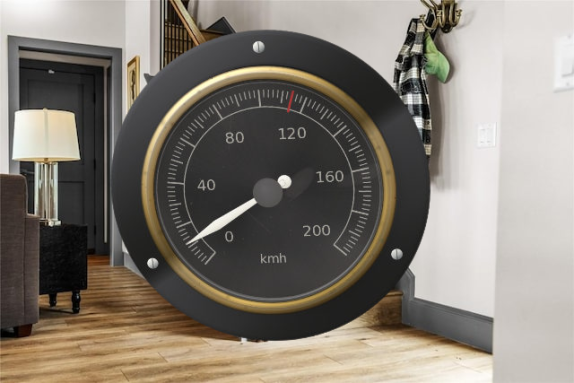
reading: 12
